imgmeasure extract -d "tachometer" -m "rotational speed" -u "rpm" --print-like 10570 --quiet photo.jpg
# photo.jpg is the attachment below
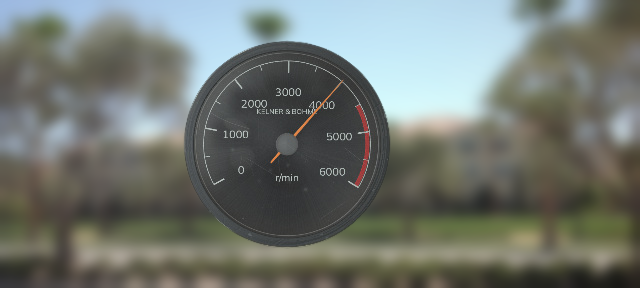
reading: 4000
